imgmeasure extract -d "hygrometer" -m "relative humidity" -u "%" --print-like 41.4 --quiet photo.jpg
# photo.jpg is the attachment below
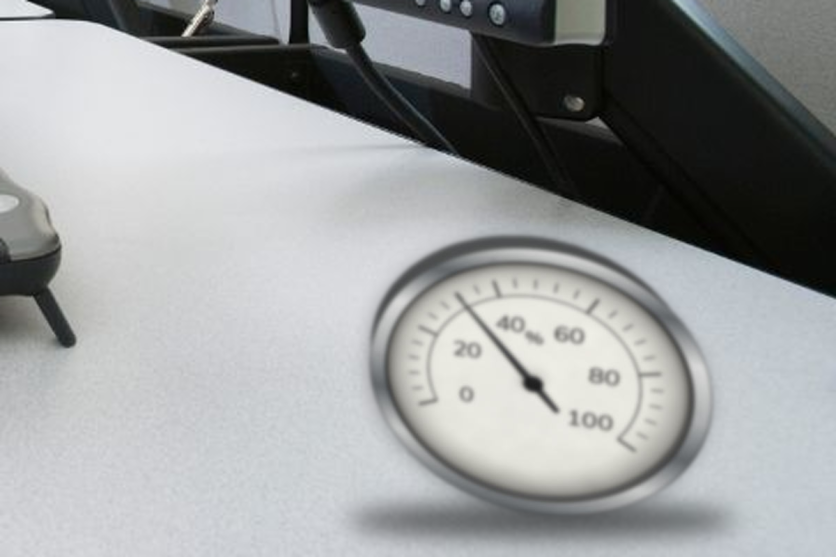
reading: 32
